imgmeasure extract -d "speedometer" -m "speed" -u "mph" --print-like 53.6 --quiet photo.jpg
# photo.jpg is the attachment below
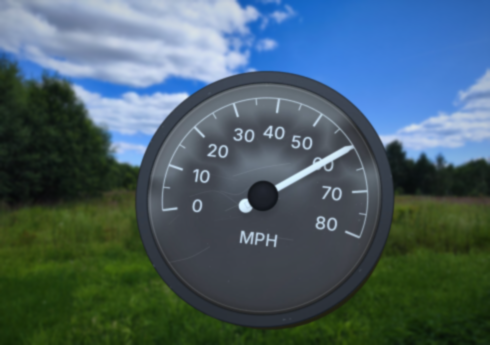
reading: 60
